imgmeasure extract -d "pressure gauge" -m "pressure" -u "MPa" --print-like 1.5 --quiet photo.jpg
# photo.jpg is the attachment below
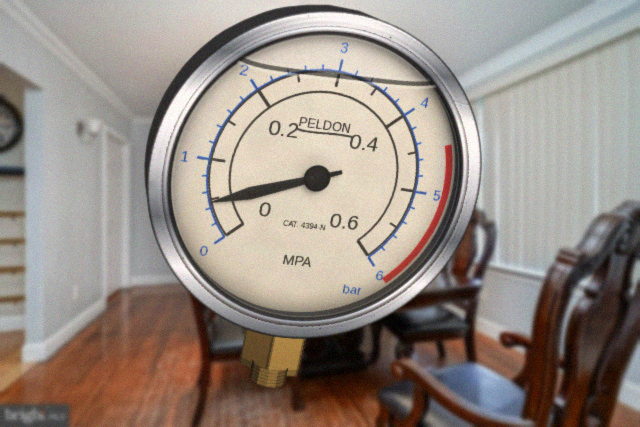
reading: 0.05
